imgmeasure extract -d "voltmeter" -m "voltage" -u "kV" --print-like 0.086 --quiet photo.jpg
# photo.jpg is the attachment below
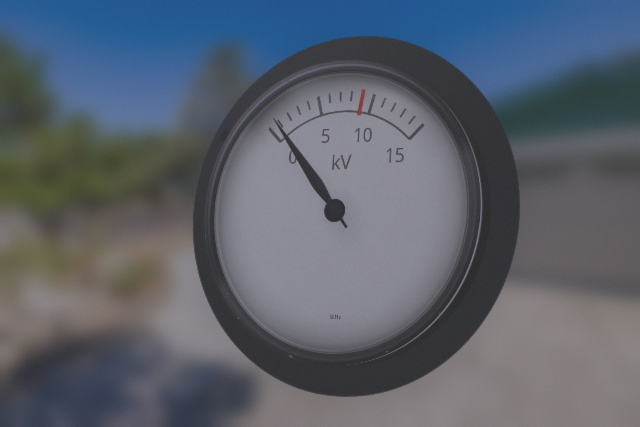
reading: 1
